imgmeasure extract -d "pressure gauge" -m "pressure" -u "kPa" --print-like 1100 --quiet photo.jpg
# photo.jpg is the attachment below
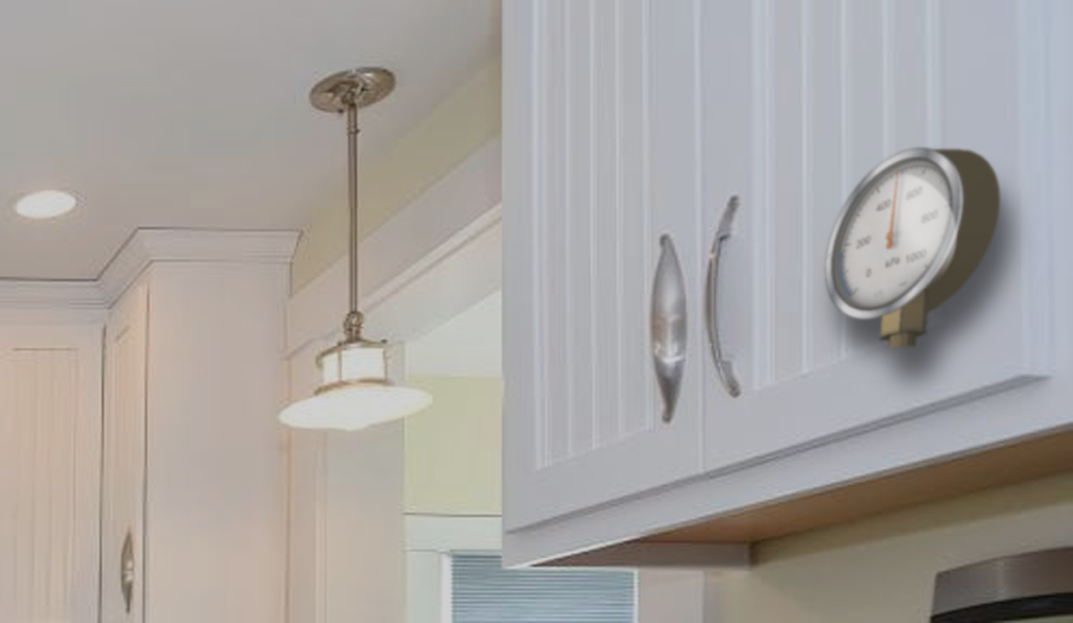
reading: 500
